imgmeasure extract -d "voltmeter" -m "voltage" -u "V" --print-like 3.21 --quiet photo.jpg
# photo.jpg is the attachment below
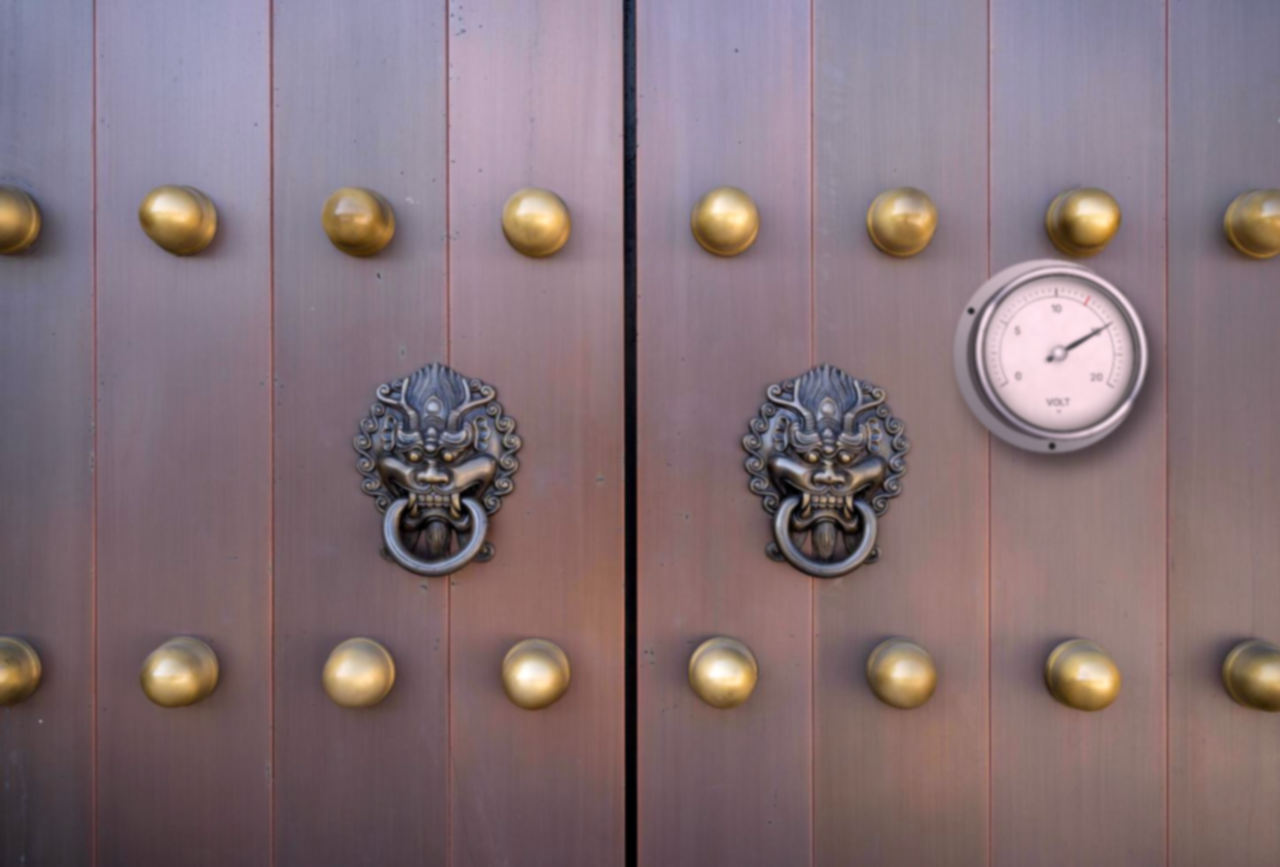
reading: 15
